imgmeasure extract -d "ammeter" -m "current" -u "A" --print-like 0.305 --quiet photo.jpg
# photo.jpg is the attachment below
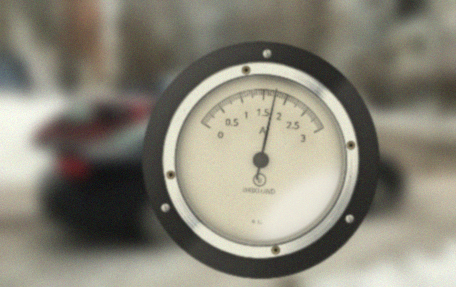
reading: 1.75
